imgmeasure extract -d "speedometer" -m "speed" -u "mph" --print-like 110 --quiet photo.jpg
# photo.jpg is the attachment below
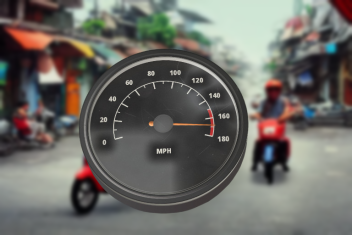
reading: 170
